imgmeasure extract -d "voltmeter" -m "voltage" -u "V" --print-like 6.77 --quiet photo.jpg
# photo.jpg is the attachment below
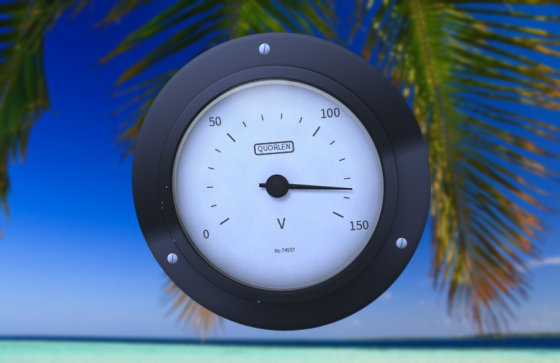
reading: 135
